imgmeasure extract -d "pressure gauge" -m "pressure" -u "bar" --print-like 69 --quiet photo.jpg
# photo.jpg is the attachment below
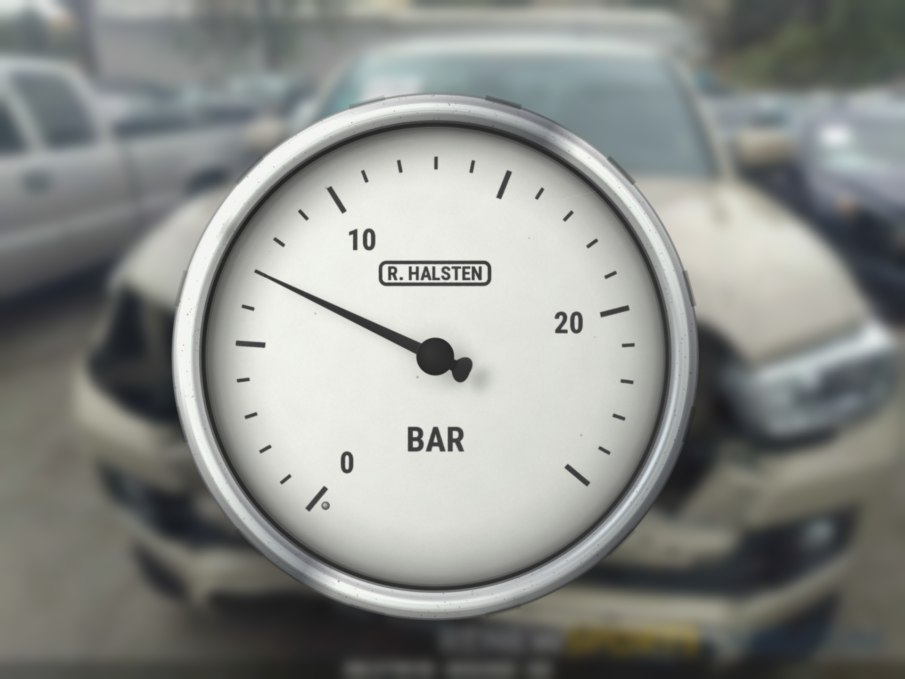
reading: 7
